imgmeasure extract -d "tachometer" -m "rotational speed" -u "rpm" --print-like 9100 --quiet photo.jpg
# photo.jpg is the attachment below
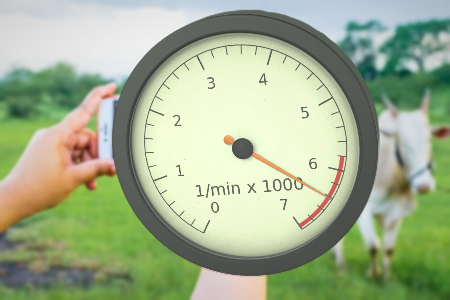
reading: 6400
